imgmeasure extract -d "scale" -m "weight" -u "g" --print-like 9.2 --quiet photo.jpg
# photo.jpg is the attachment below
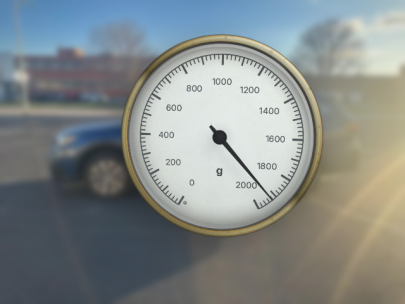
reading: 1920
